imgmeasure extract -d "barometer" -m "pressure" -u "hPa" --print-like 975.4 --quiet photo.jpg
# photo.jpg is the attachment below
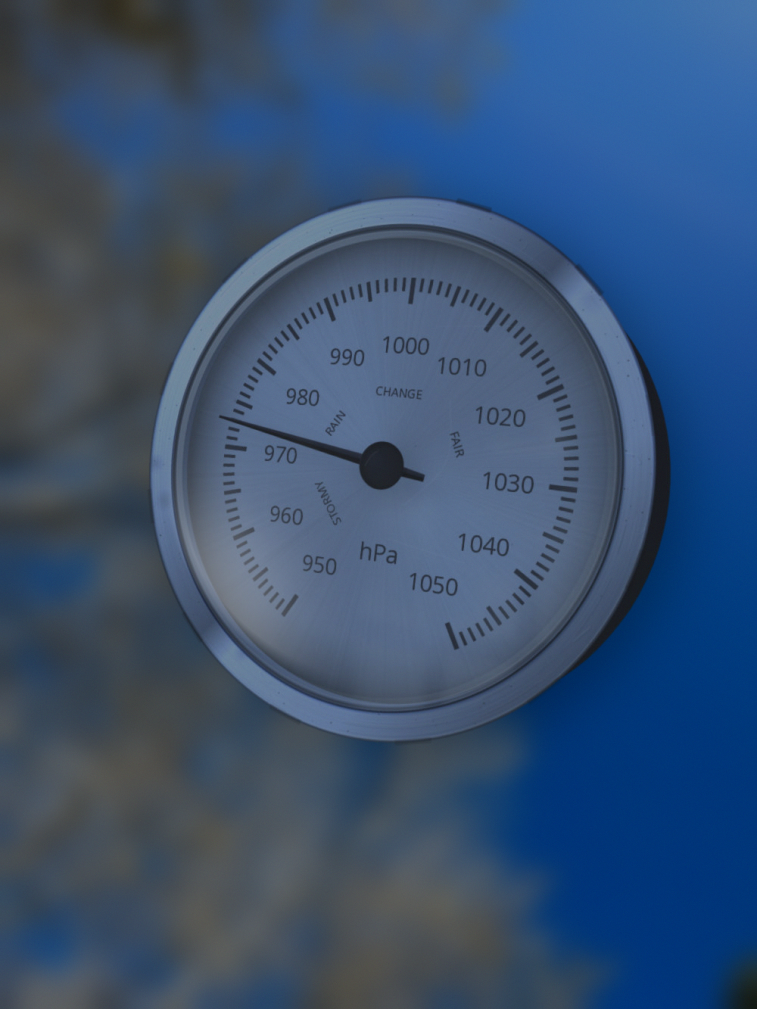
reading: 973
